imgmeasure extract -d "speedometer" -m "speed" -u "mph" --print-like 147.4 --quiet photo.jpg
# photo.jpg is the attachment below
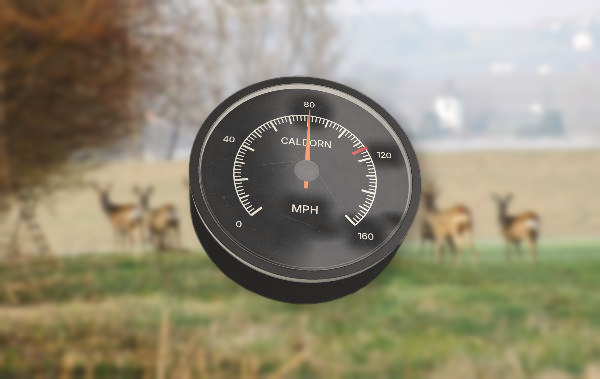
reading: 80
